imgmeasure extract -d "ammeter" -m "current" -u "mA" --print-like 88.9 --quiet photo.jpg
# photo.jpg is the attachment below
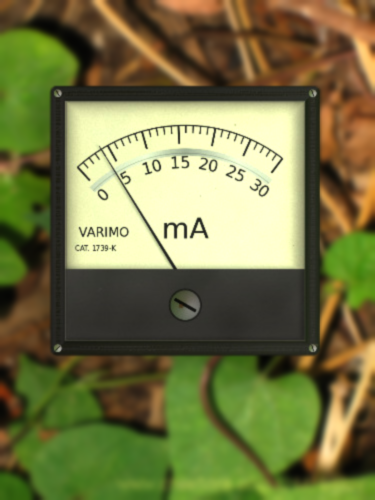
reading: 4
